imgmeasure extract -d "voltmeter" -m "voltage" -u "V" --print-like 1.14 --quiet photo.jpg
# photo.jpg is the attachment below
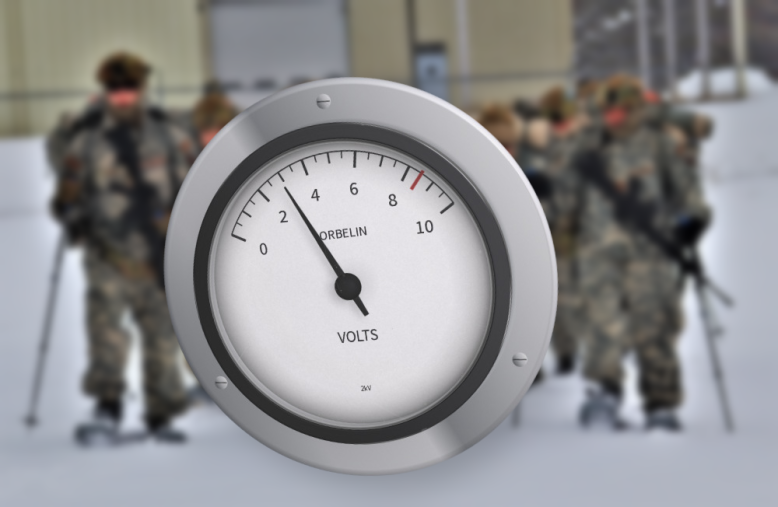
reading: 3
